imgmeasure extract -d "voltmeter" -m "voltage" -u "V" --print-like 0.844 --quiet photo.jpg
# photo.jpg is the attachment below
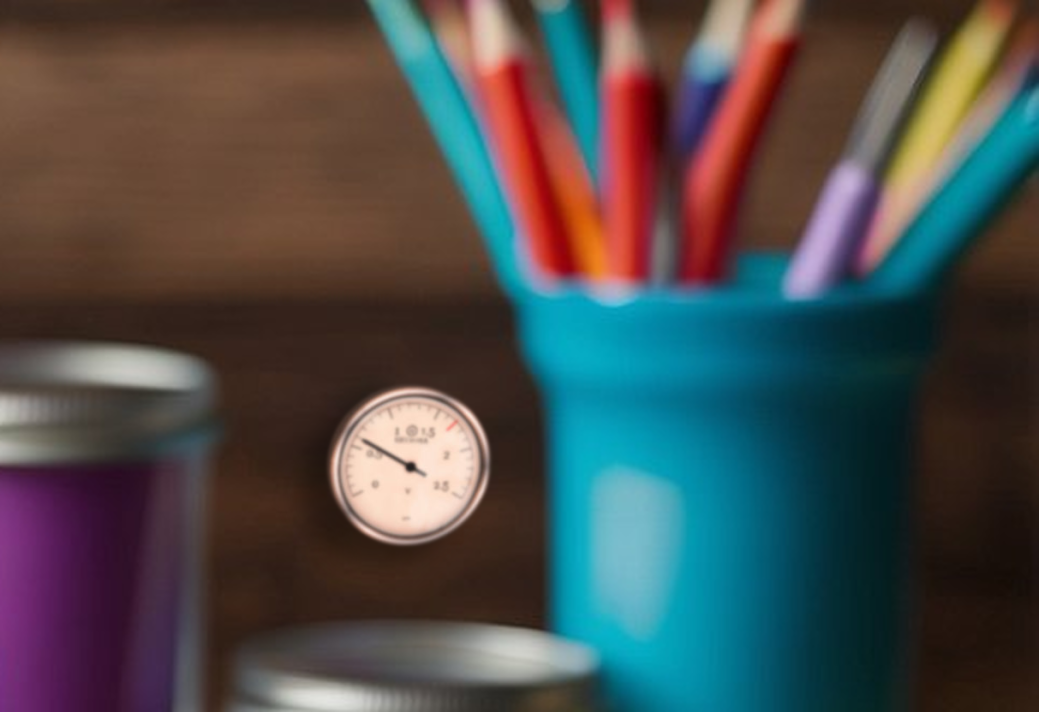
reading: 0.6
